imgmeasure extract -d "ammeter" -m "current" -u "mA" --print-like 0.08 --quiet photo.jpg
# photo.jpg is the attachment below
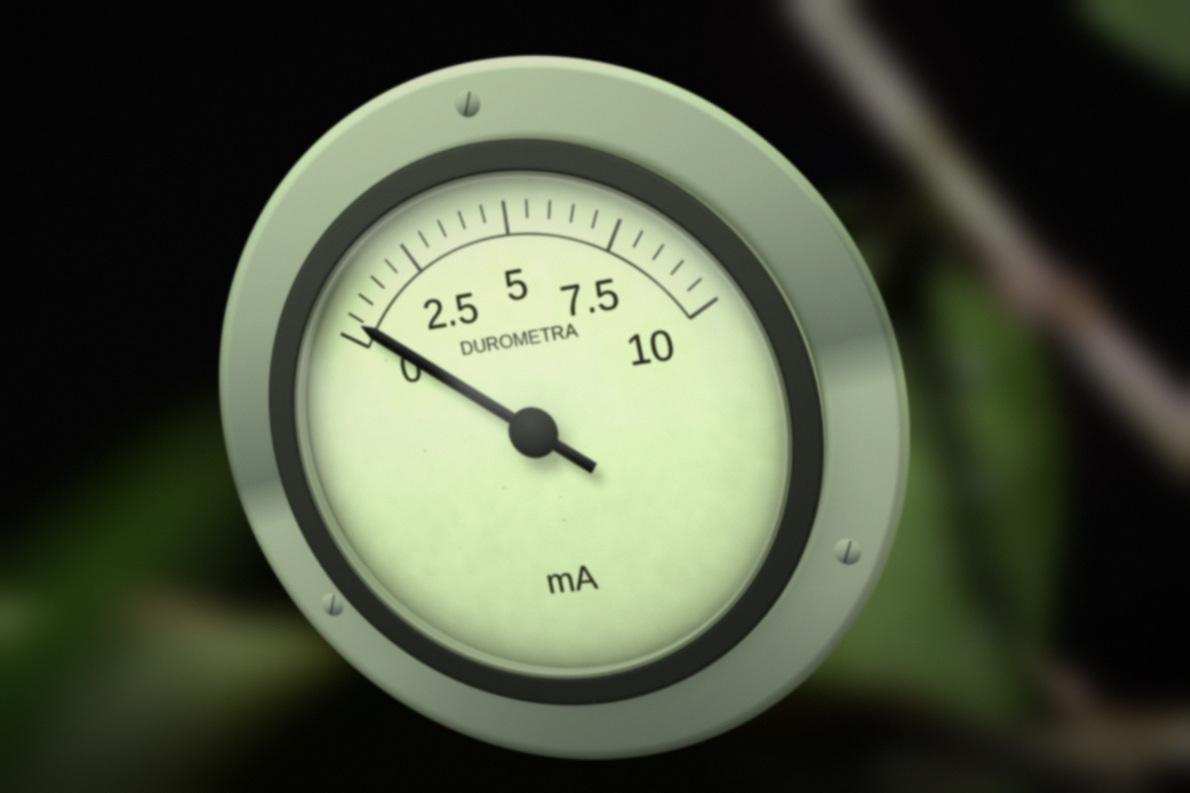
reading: 0.5
